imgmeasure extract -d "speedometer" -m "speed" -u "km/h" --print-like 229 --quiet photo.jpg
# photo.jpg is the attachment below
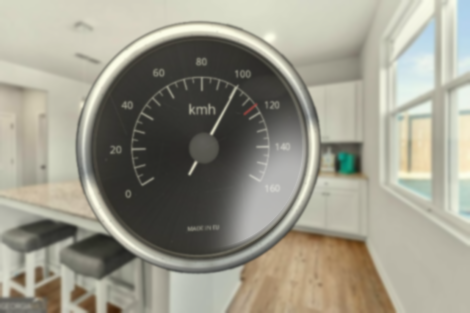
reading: 100
